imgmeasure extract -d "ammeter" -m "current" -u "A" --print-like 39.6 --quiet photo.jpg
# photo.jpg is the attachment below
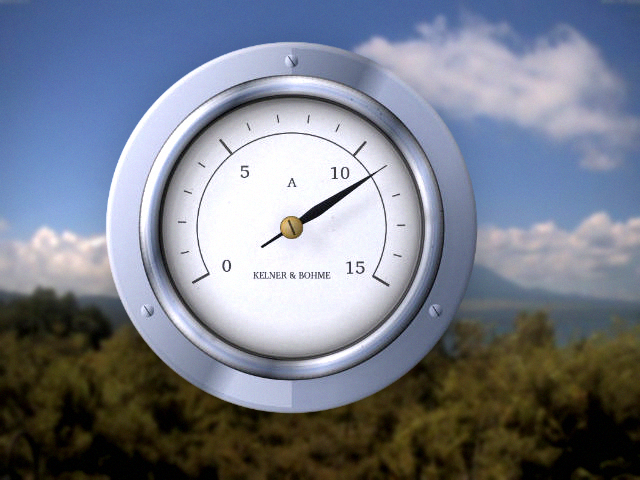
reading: 11
